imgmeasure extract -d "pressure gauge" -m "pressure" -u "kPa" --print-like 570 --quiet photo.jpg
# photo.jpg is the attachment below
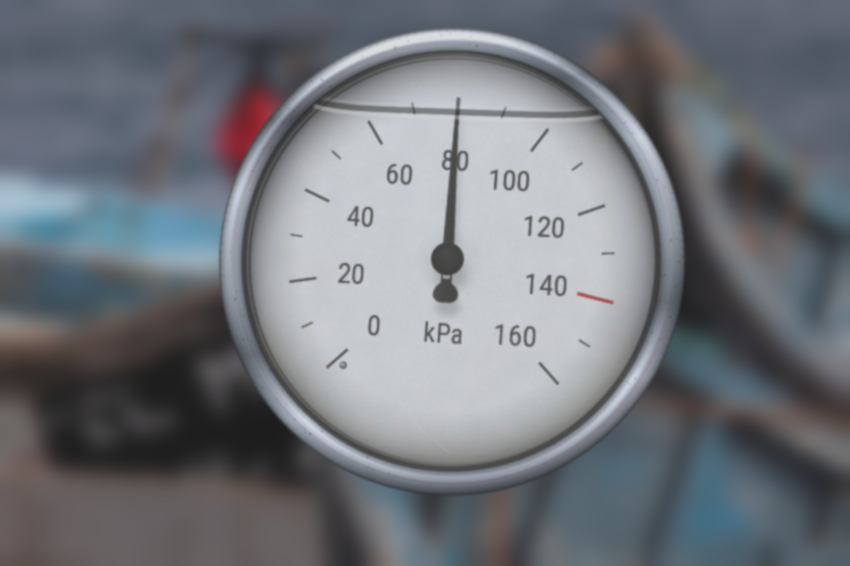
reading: 80
